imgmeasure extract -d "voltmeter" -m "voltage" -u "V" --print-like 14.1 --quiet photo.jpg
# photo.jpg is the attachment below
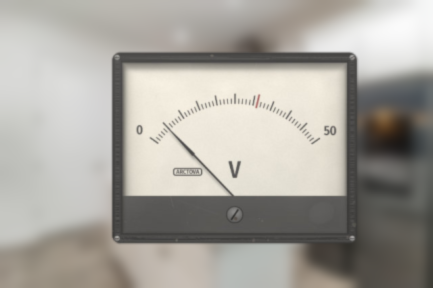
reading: 5
